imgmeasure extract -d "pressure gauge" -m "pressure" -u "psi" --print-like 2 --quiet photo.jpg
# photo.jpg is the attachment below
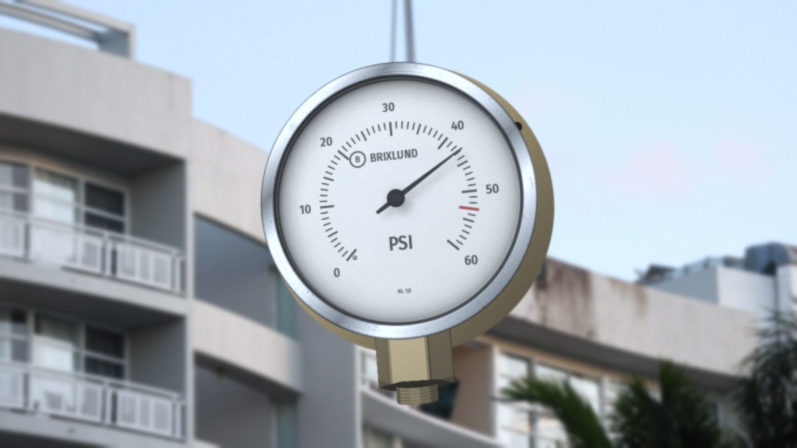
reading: 43
